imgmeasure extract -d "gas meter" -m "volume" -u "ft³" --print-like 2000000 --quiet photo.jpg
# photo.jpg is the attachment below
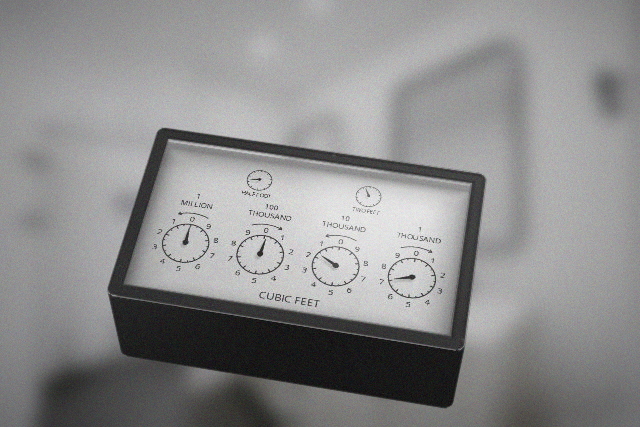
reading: 1700
